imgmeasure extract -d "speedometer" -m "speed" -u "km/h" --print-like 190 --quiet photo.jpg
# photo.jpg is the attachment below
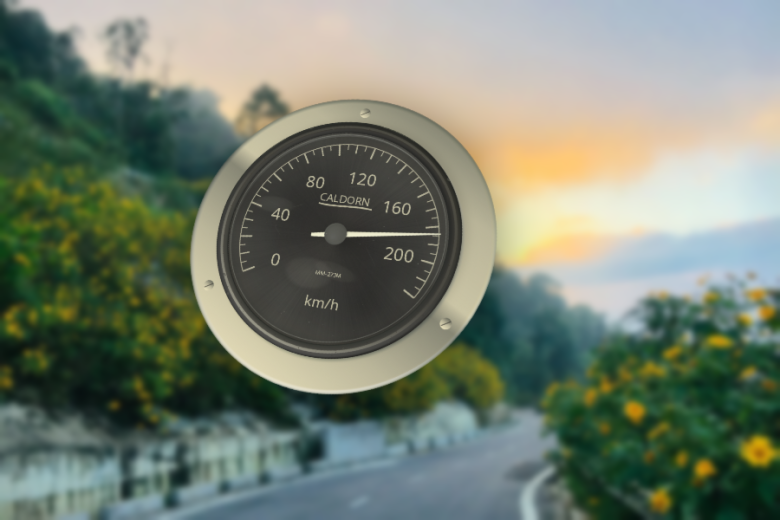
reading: 185
